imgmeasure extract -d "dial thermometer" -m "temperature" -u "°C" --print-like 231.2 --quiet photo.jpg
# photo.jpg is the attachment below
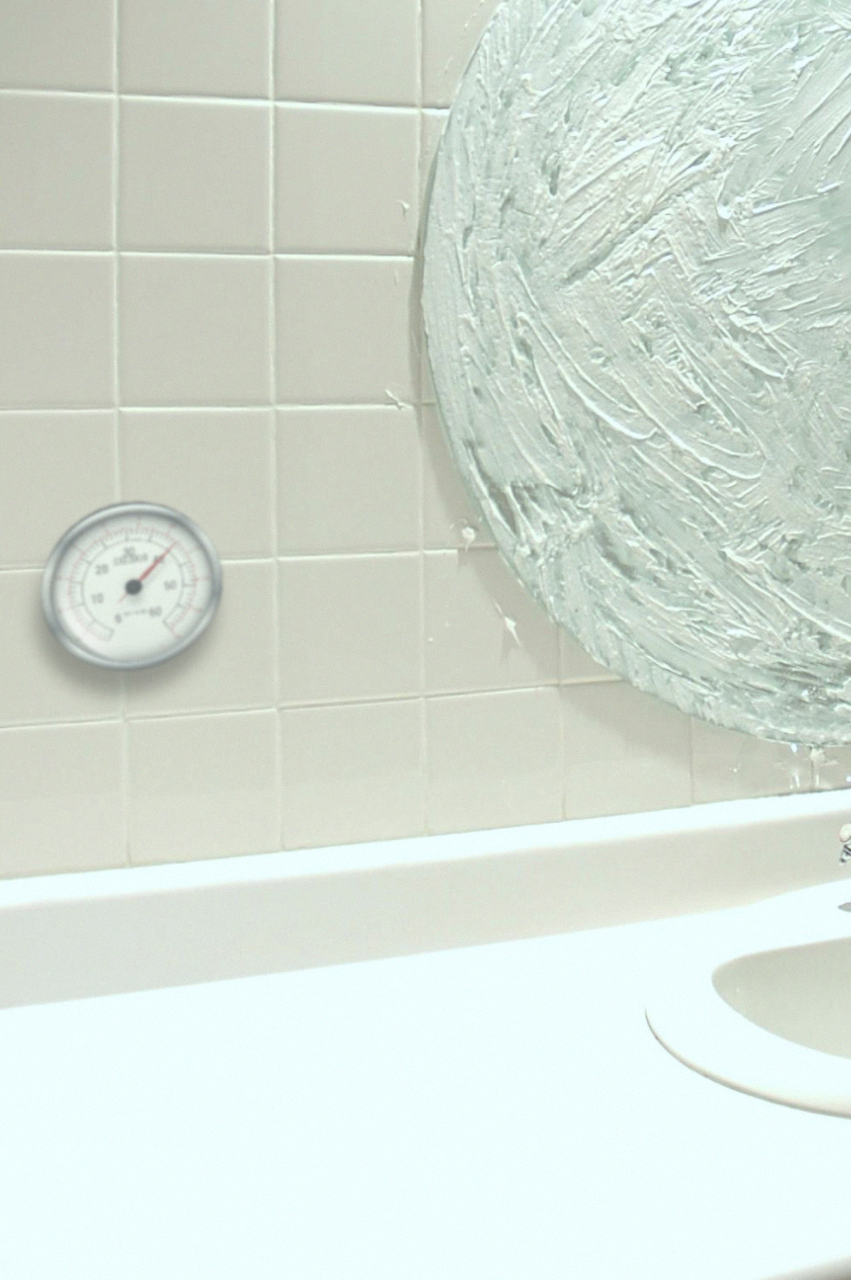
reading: 40
